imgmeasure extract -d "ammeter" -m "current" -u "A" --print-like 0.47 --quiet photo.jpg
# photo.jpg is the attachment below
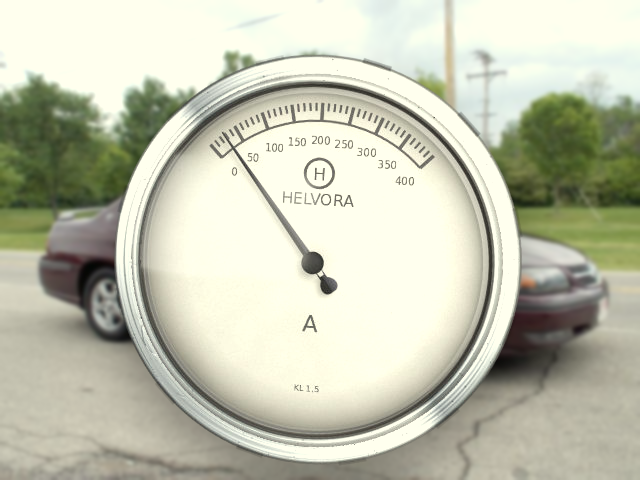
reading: 30
